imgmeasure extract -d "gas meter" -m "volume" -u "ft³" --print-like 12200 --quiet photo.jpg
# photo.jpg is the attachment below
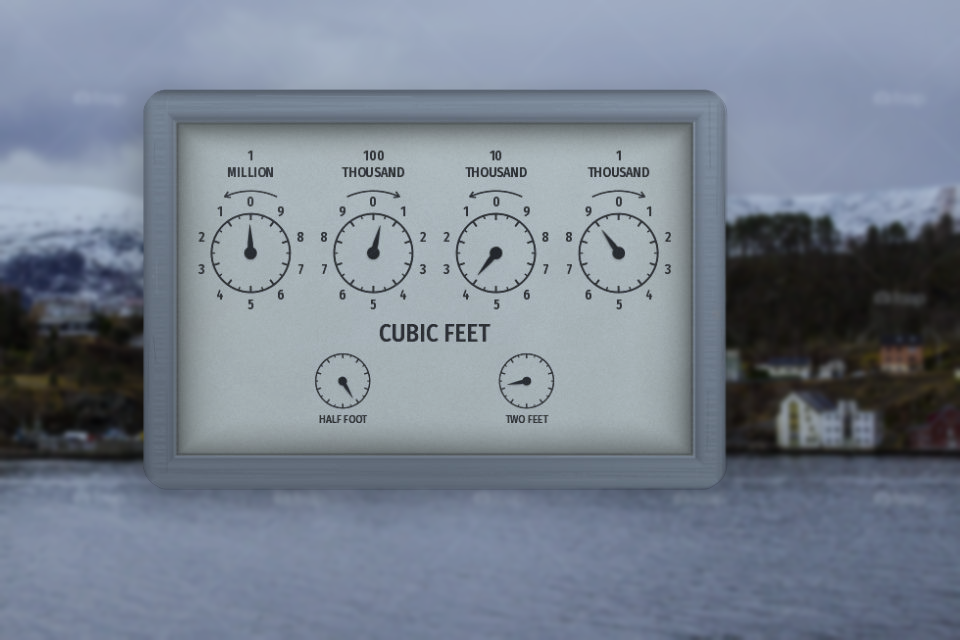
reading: 3900
